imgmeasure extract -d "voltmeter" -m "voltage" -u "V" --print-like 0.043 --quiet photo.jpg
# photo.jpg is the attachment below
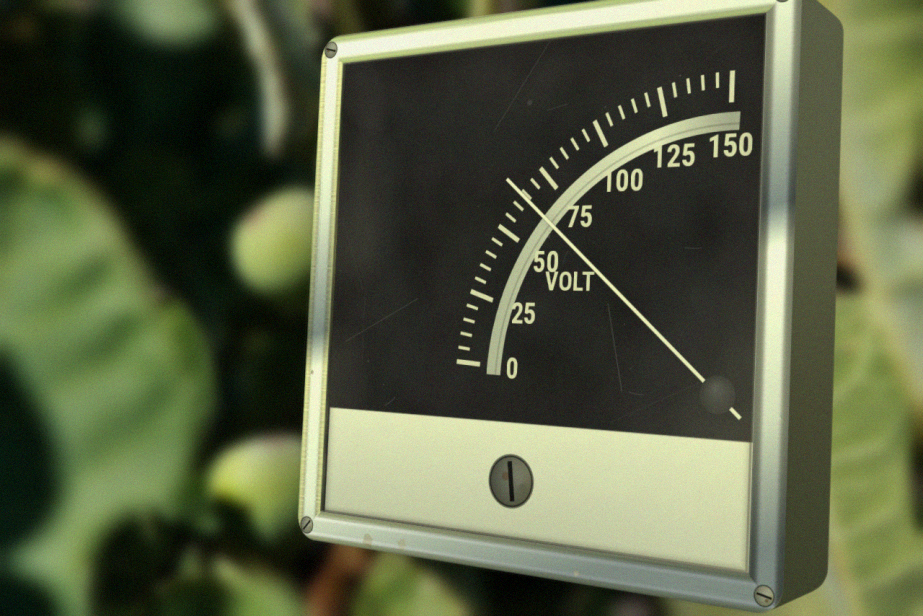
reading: 65
